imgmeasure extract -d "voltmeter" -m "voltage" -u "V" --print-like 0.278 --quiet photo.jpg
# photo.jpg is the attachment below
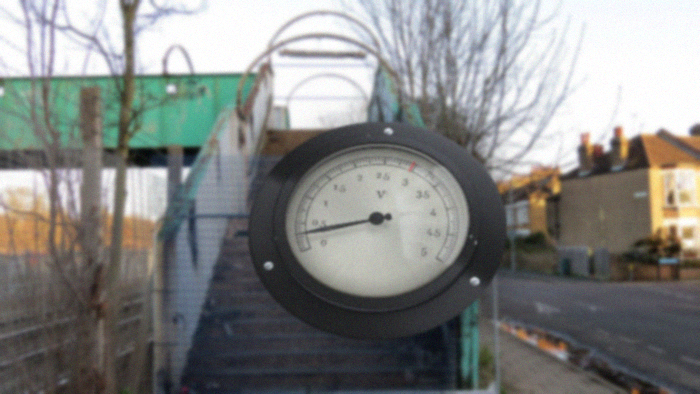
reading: 0.25
